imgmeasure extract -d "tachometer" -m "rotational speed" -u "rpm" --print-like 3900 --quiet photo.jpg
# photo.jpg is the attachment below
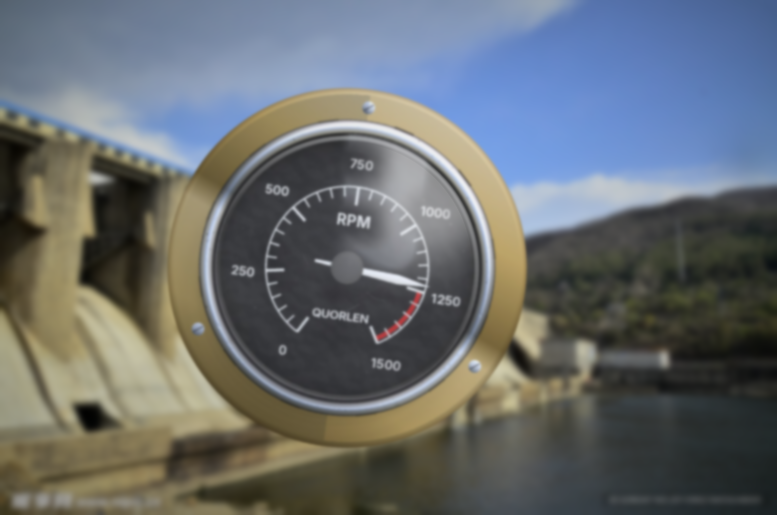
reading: 1225
